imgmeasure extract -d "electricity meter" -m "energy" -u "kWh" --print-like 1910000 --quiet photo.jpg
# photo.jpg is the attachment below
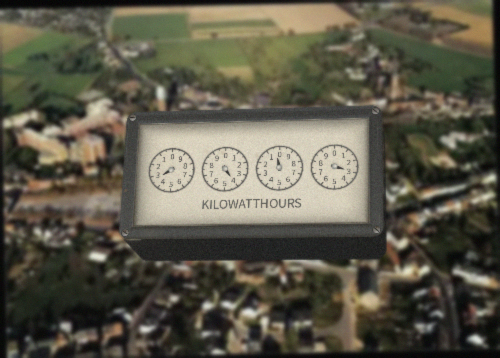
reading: 3403
